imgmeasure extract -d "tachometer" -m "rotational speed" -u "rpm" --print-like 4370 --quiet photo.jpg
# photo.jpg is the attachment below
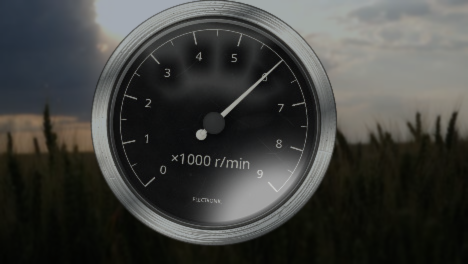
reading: 6000
